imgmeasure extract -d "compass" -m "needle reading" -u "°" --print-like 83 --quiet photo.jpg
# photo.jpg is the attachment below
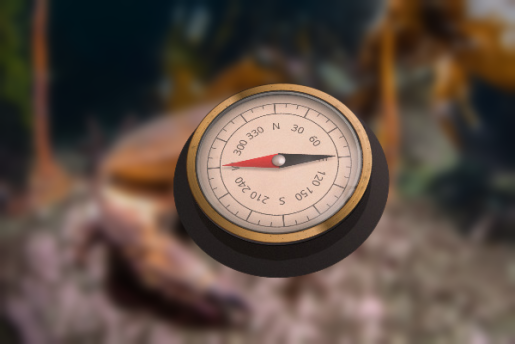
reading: 270
